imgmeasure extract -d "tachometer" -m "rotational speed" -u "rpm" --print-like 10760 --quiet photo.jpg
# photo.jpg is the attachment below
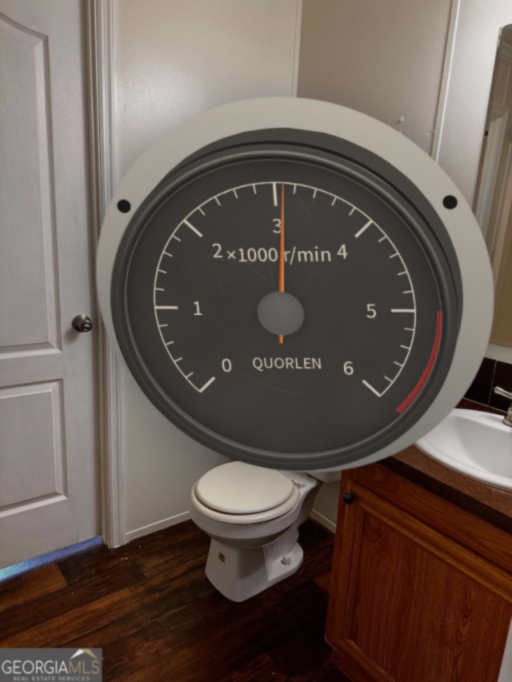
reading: 3100
